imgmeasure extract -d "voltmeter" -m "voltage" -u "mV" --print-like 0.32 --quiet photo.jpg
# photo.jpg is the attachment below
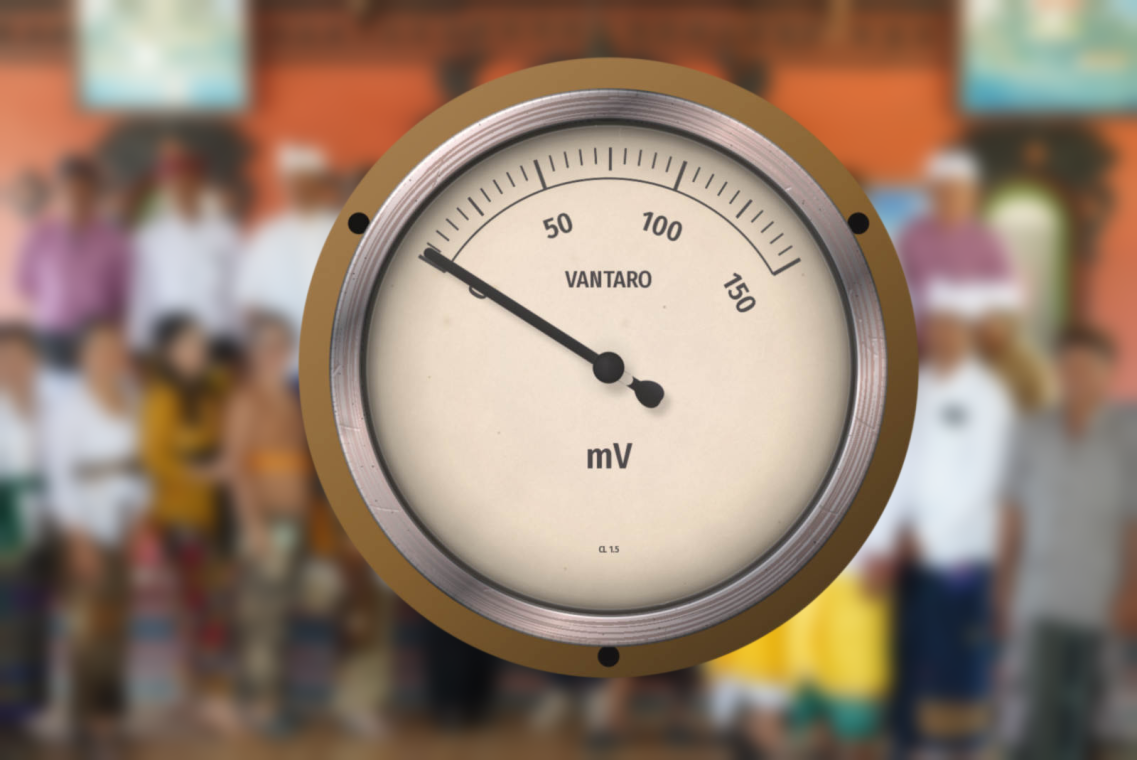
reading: 2.5
